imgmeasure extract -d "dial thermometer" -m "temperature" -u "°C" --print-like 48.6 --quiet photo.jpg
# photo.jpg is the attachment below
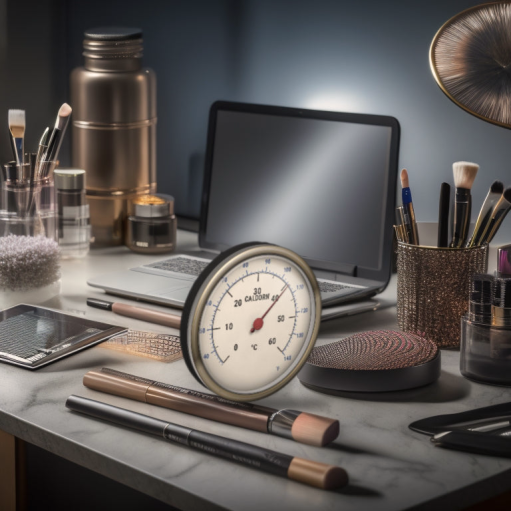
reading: 40
